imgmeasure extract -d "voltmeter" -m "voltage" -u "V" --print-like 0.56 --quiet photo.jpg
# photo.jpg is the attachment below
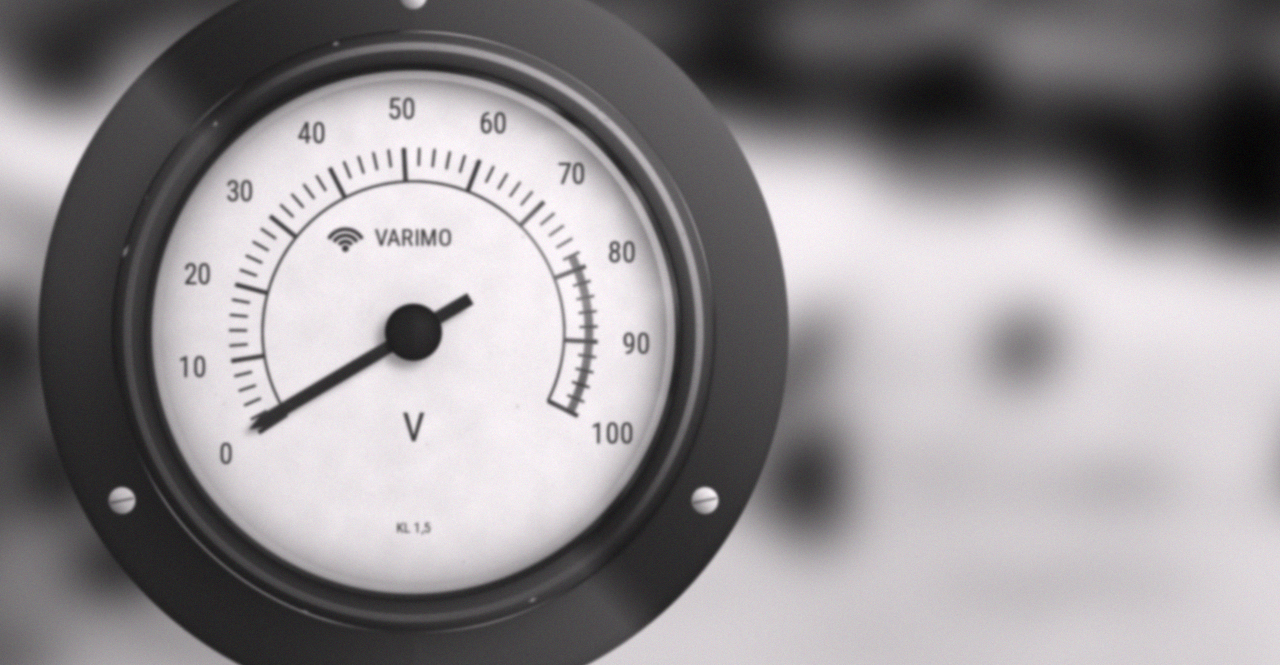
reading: 1
